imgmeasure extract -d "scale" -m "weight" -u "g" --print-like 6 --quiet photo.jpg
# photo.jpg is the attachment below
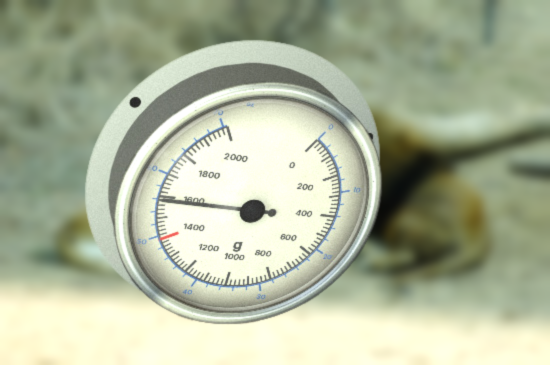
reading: 1600
